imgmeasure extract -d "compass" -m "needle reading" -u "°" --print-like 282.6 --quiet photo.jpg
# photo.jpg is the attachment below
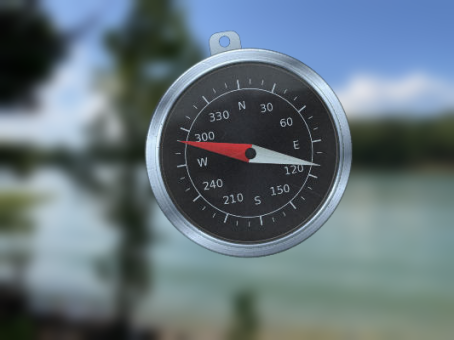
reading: 290
